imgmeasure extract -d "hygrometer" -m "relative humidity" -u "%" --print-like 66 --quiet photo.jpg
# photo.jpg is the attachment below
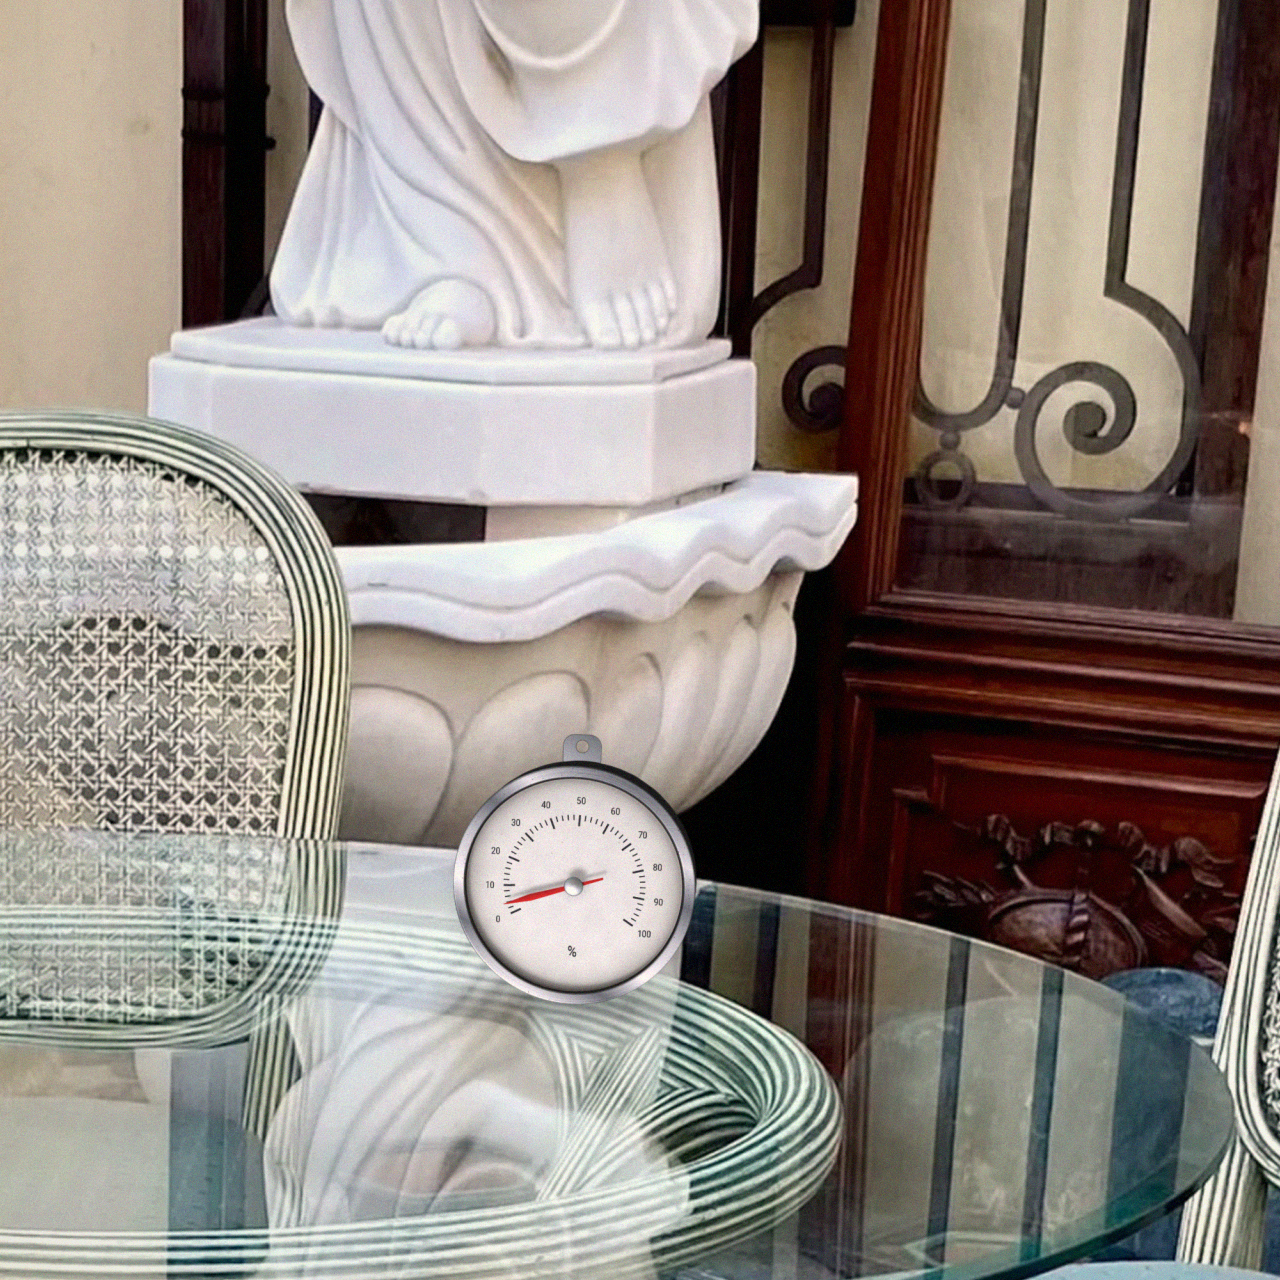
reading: 4
